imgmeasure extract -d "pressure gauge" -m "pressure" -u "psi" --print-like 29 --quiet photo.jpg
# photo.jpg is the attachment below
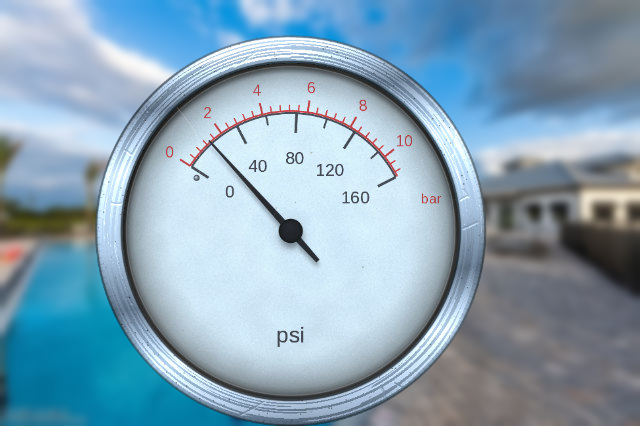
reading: 20
